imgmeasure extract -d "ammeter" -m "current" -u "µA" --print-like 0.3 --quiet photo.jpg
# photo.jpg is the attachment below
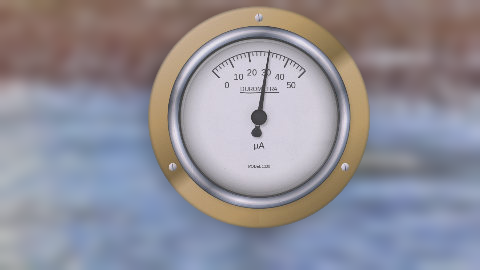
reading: 30
